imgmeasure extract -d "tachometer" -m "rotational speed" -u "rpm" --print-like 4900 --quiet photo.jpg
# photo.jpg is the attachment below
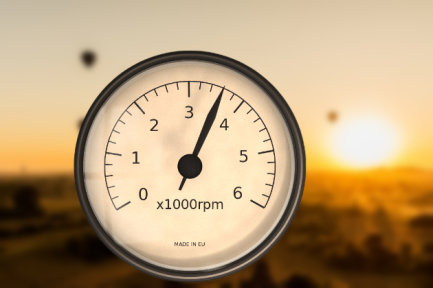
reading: 3600
